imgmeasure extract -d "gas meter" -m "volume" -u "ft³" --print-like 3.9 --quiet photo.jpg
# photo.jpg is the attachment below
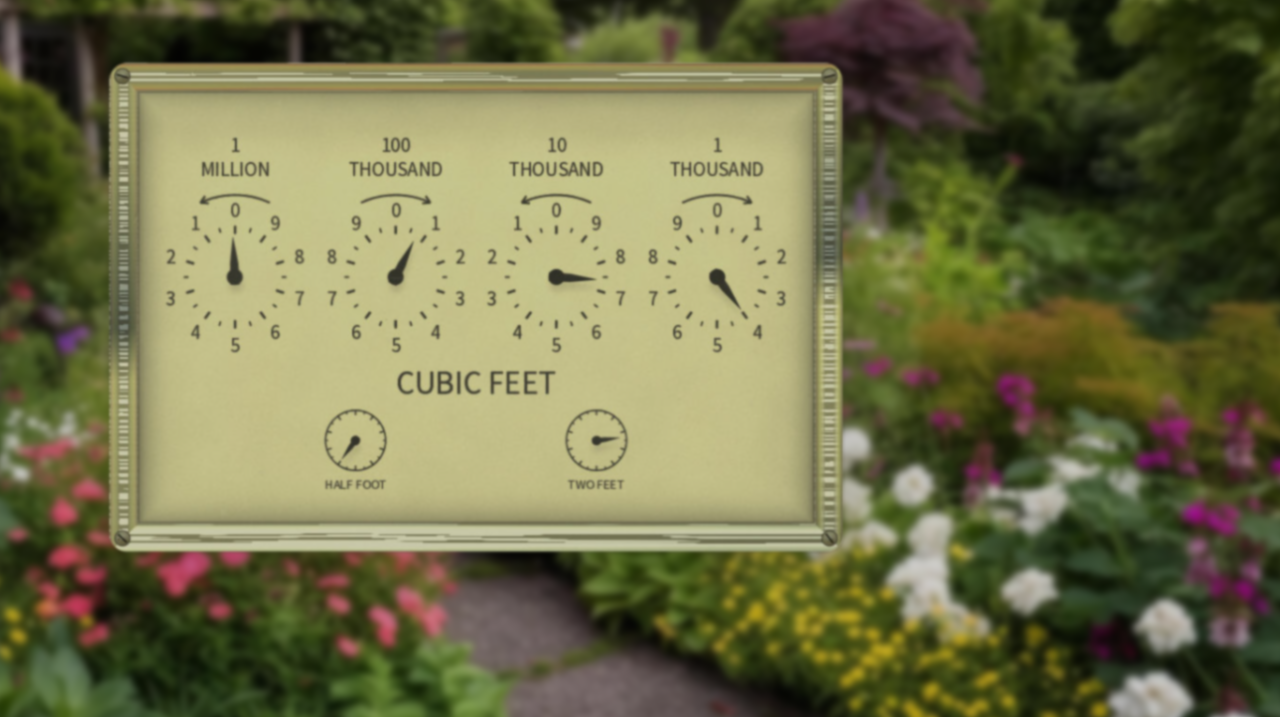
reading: 7400
